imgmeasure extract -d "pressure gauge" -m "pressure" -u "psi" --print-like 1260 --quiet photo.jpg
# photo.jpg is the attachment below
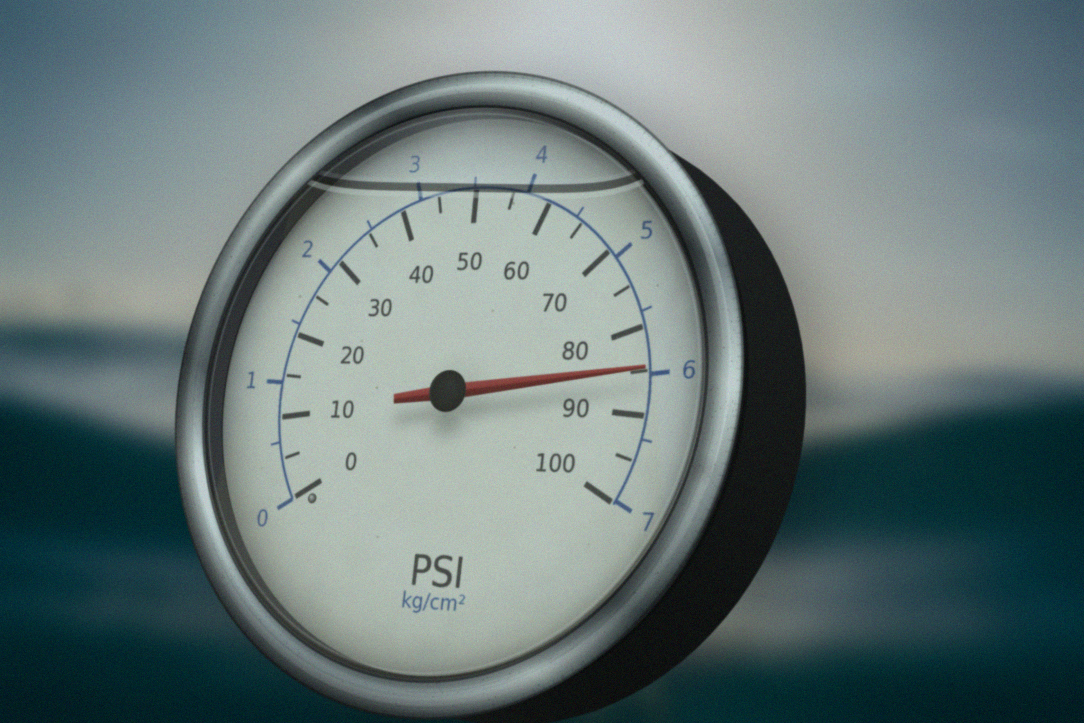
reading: 85
